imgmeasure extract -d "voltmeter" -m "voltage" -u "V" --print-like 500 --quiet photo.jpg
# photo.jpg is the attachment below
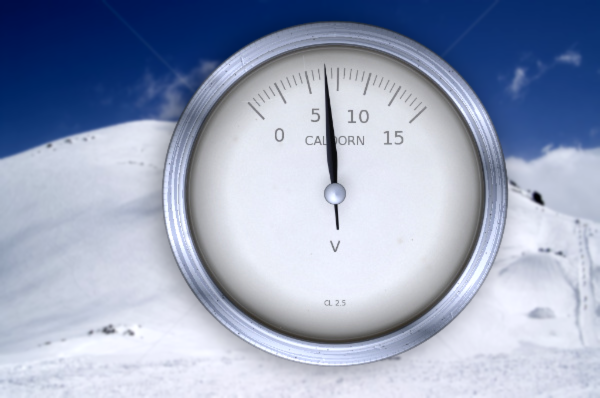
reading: 6.5
